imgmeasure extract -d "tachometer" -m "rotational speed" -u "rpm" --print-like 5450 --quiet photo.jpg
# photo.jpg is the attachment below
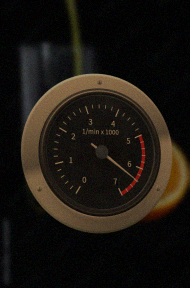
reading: 6400
